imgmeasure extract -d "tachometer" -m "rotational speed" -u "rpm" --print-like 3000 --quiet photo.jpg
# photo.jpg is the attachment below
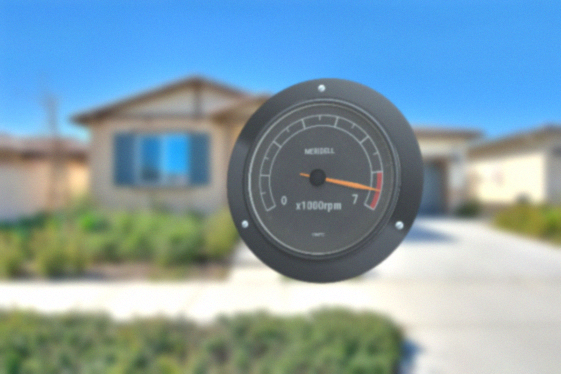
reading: 6500
